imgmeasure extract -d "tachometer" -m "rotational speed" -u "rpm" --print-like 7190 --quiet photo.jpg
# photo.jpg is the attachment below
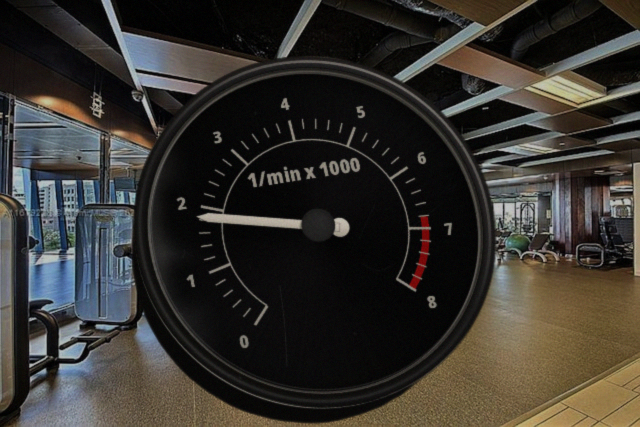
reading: 1800
